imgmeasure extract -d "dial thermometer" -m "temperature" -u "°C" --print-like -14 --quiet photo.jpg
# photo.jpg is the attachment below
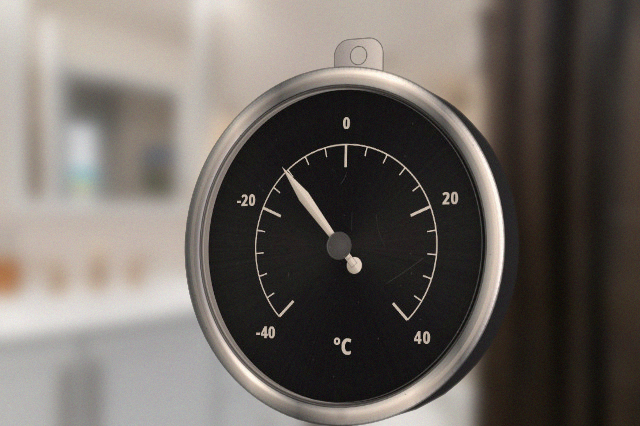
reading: -12
